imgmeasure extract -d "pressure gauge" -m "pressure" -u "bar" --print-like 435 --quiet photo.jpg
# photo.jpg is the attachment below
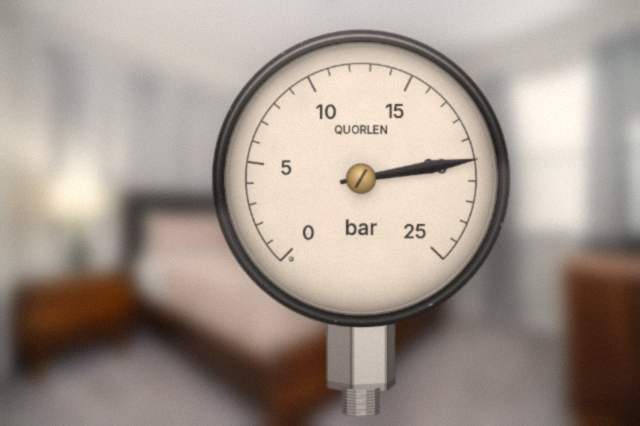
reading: 20
